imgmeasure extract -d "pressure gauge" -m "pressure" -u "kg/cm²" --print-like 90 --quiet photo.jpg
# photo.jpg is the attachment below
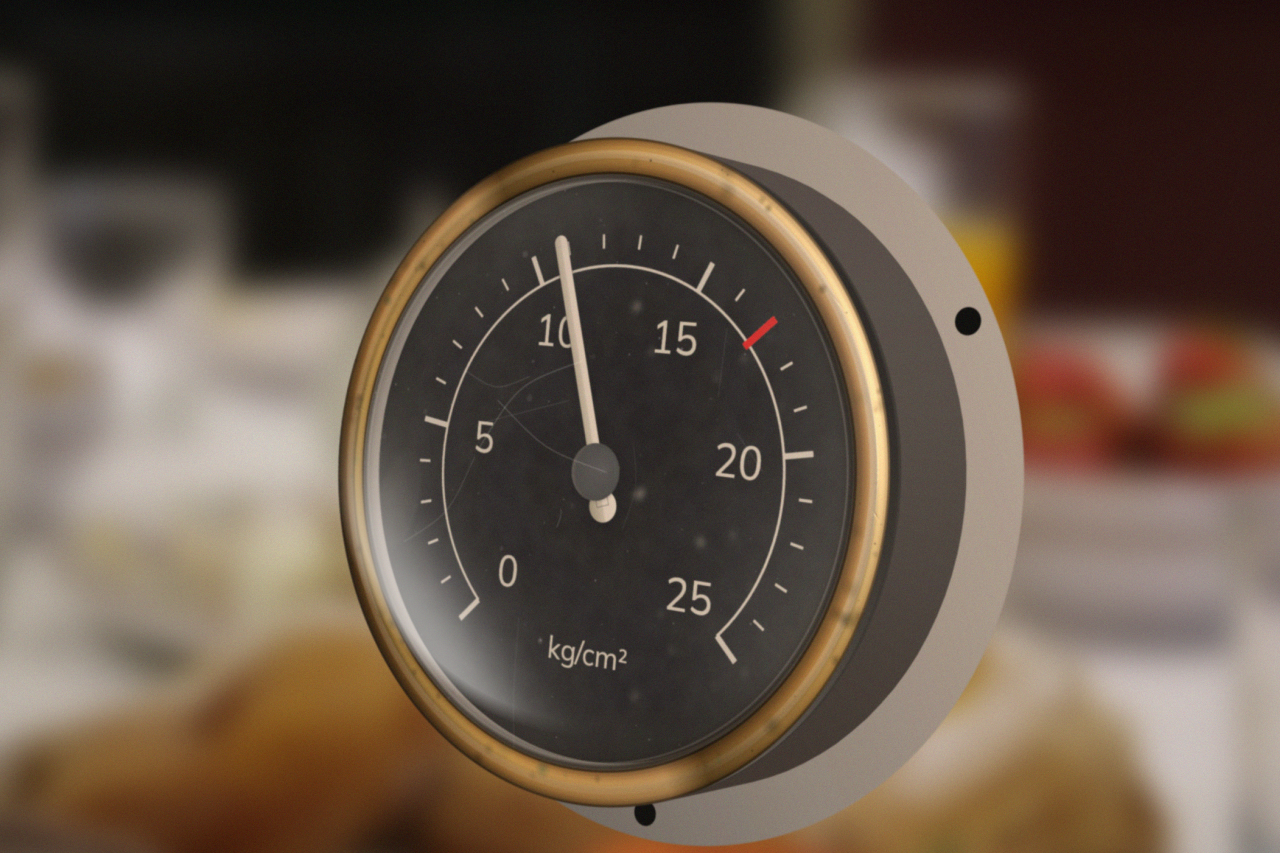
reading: 11
